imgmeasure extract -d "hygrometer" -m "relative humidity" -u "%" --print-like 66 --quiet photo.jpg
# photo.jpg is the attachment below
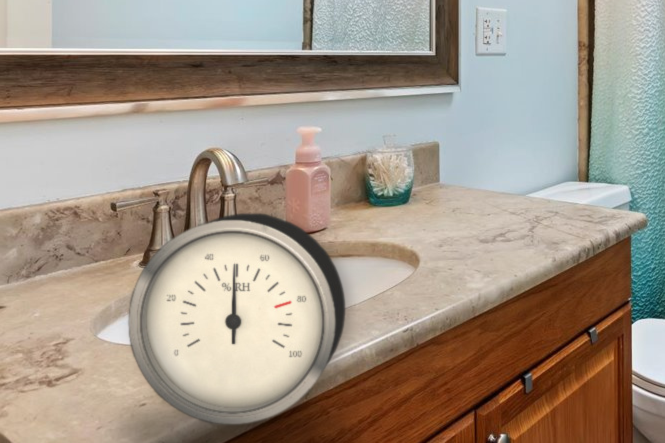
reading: 50
